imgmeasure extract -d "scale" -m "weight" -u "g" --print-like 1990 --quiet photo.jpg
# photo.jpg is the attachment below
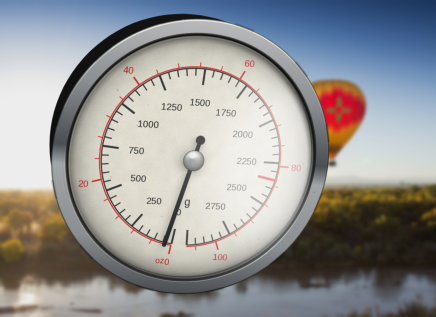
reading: 50
